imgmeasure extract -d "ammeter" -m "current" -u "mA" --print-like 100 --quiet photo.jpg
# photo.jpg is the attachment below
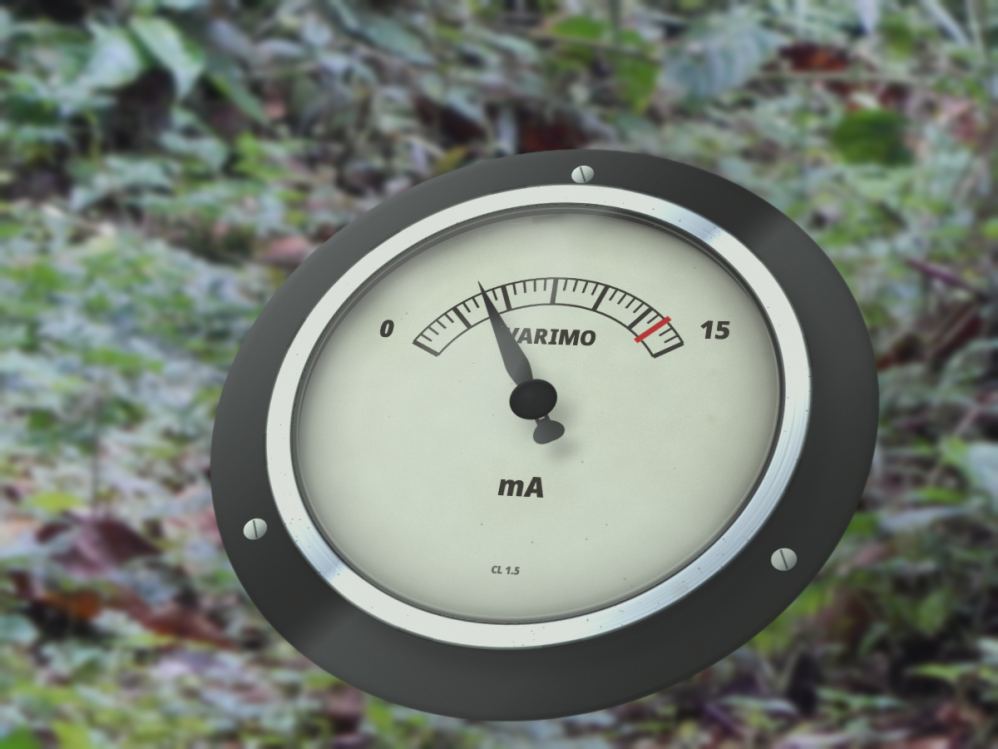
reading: 4
